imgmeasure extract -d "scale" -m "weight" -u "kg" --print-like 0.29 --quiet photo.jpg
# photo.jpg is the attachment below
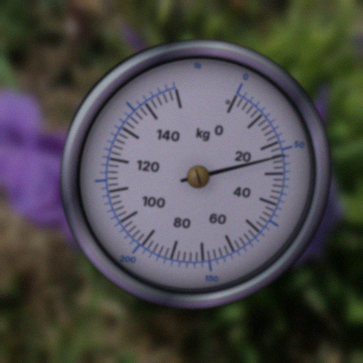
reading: 24
